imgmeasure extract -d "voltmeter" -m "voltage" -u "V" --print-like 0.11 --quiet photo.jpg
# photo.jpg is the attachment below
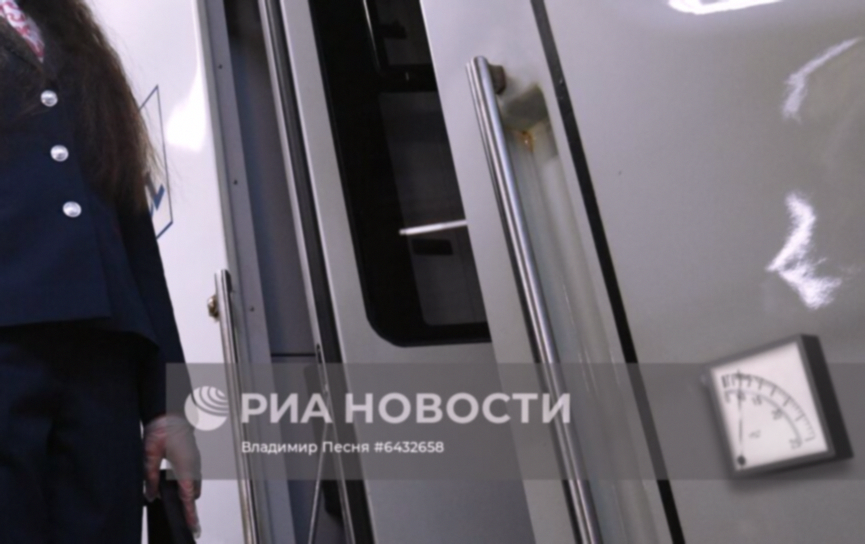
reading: 10
